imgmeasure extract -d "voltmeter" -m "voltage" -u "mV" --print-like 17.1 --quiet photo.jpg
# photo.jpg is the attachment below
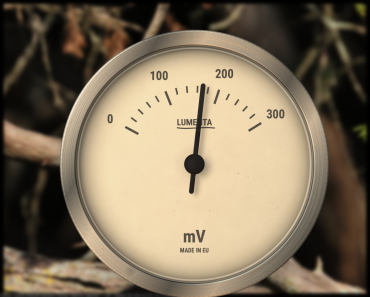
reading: 170
